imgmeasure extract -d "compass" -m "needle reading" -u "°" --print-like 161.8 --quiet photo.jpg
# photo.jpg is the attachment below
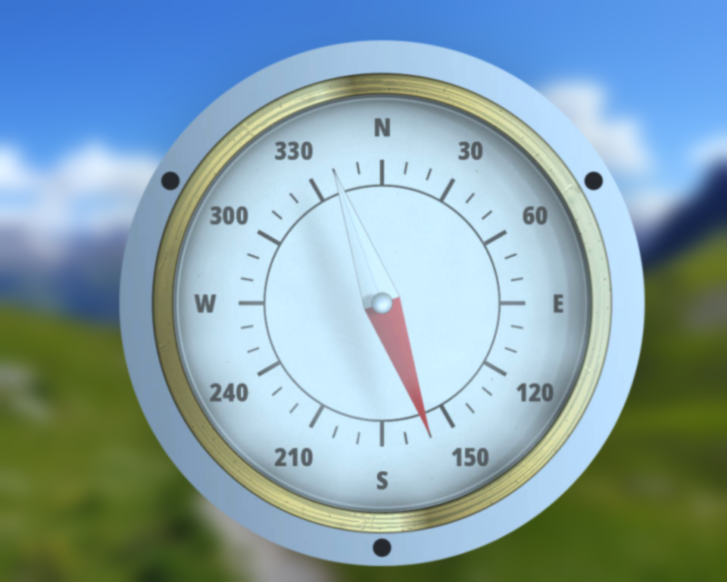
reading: 160
